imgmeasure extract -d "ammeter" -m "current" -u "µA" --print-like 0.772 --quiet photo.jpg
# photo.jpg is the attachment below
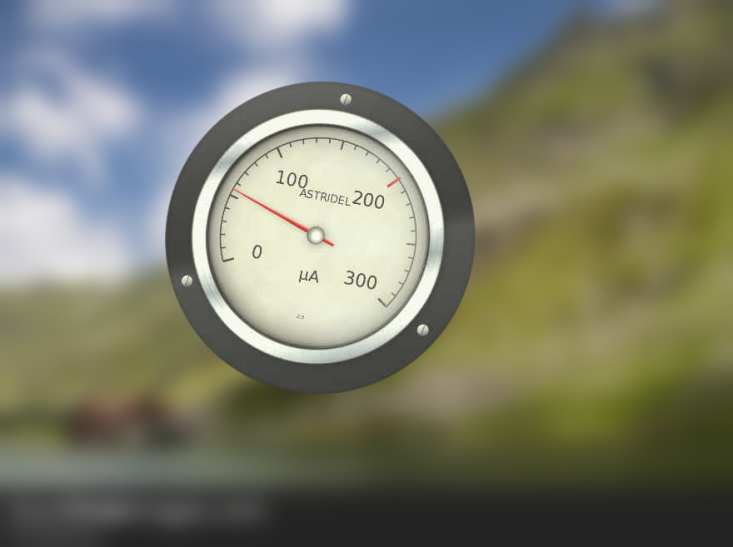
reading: 55
